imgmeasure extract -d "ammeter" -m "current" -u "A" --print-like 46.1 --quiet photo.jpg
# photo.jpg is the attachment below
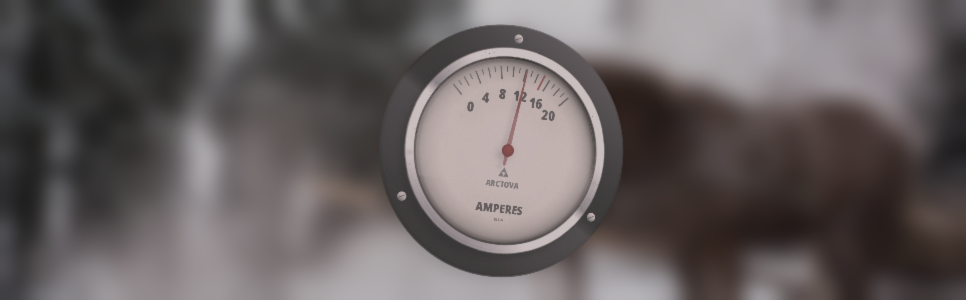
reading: 12
